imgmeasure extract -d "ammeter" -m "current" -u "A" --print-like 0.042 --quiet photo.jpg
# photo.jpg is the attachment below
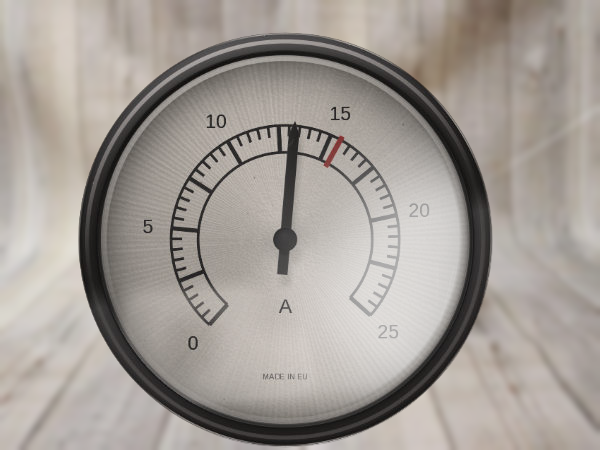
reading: 13.25
